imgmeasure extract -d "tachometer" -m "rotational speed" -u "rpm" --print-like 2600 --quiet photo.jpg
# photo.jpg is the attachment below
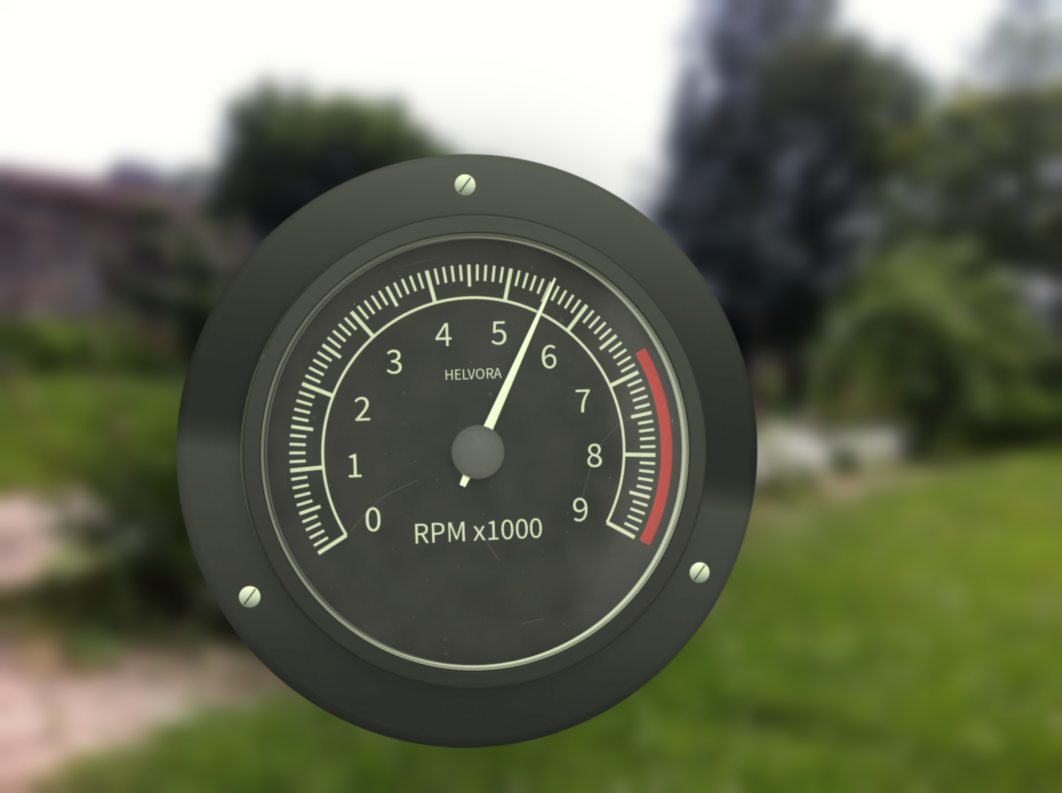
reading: 5500
